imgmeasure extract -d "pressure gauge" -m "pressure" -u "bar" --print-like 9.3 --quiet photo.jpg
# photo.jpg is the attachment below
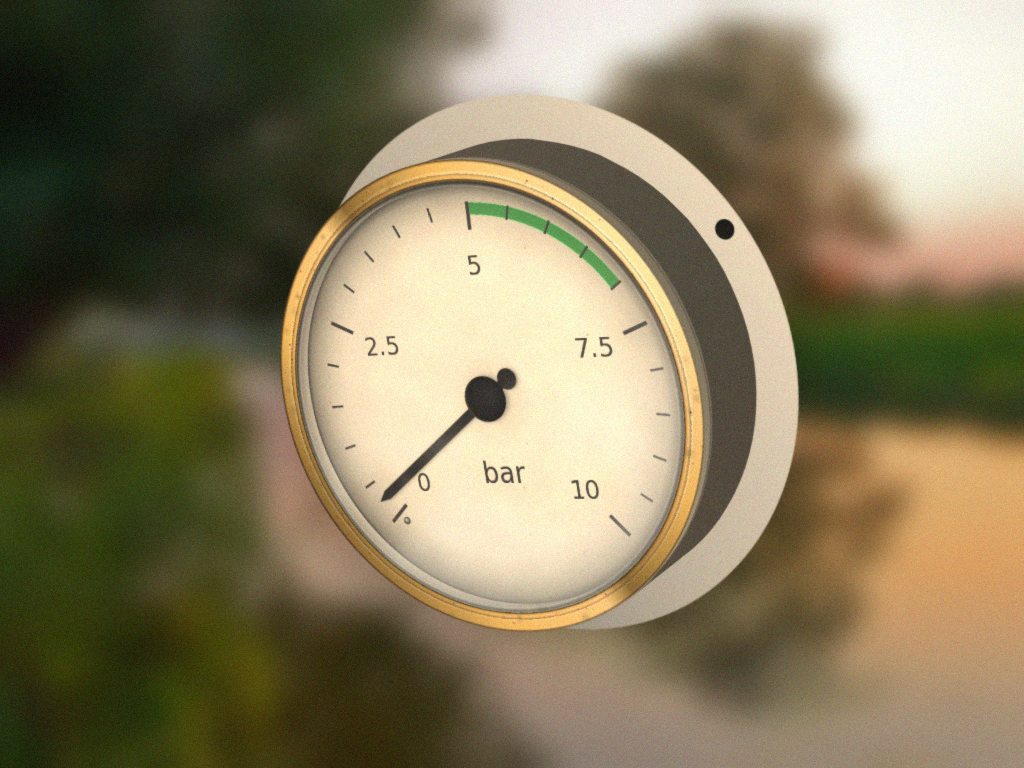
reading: 0.25
